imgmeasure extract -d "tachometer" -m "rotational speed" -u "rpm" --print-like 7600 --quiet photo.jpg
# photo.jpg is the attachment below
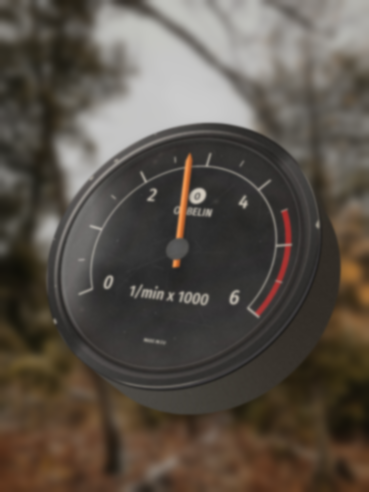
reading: 2750
